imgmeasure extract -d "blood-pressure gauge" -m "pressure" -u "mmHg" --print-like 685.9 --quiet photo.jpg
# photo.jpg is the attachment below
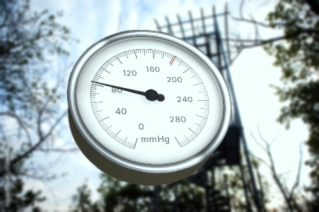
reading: 80
